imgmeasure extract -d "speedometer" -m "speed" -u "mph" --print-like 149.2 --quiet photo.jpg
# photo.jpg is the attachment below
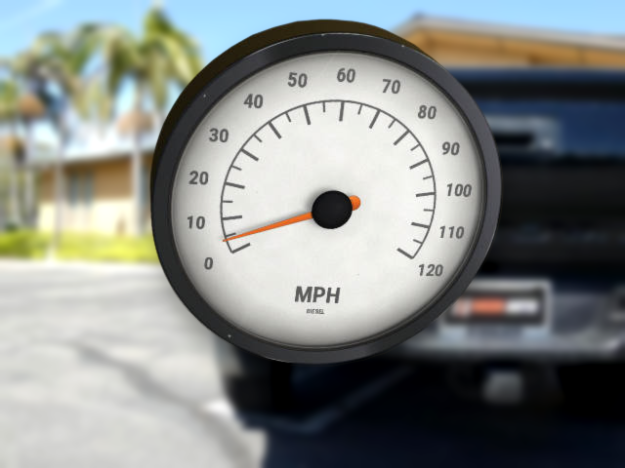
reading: 5
